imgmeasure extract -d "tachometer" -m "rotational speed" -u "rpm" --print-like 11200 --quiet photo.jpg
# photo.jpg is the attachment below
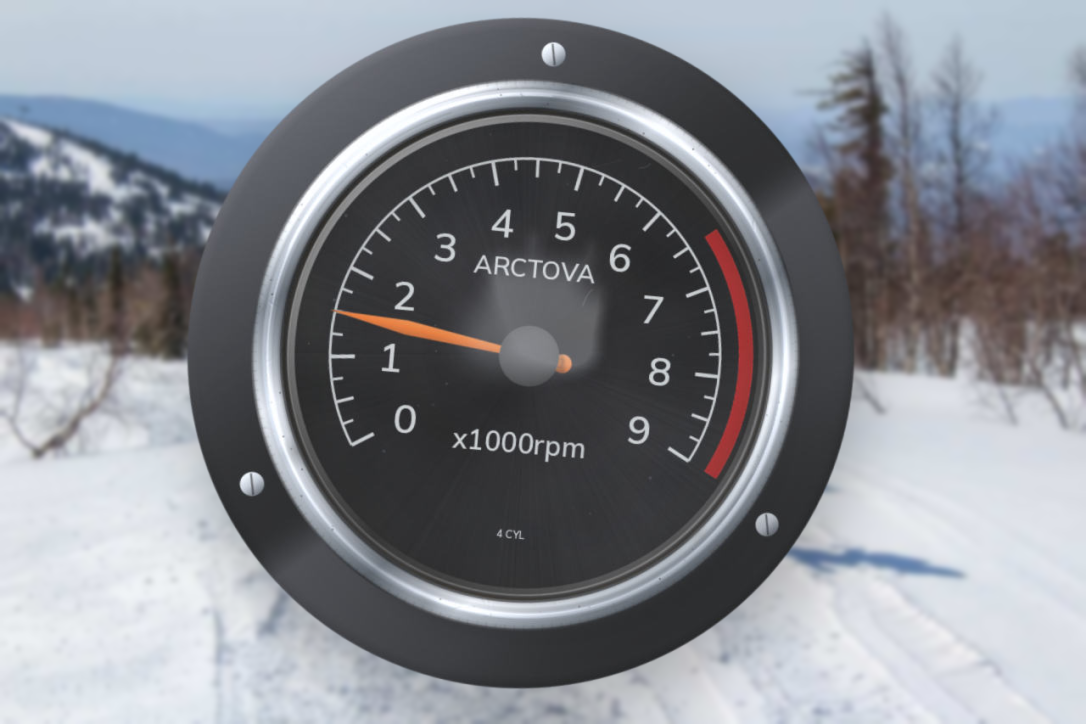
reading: 1500
